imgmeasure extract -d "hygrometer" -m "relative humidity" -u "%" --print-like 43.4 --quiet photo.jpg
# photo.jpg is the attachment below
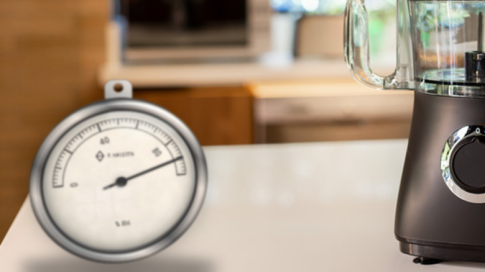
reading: 90
